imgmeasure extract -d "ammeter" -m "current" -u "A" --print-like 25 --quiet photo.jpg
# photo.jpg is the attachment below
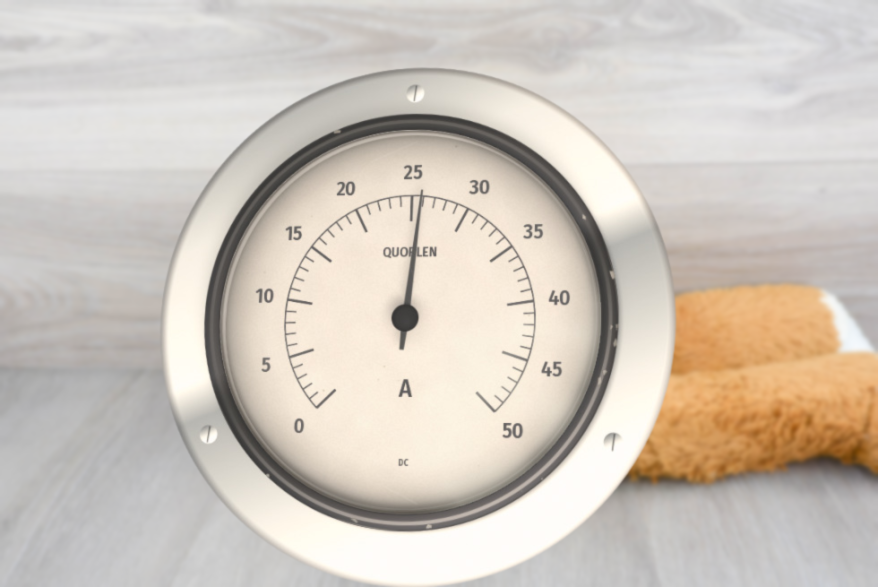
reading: 26
